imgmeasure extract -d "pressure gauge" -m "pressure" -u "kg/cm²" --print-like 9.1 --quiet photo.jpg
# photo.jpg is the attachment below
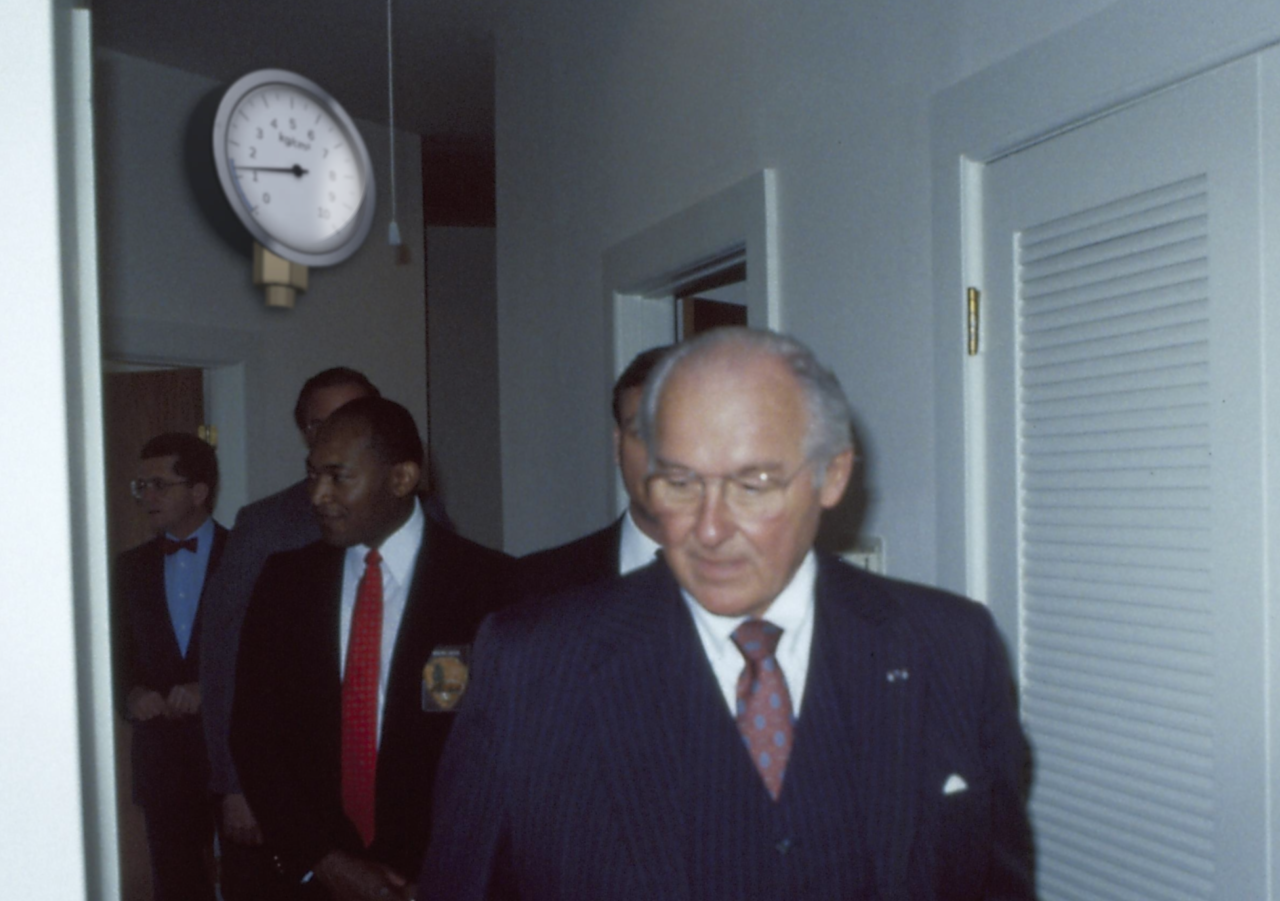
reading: 1.25
